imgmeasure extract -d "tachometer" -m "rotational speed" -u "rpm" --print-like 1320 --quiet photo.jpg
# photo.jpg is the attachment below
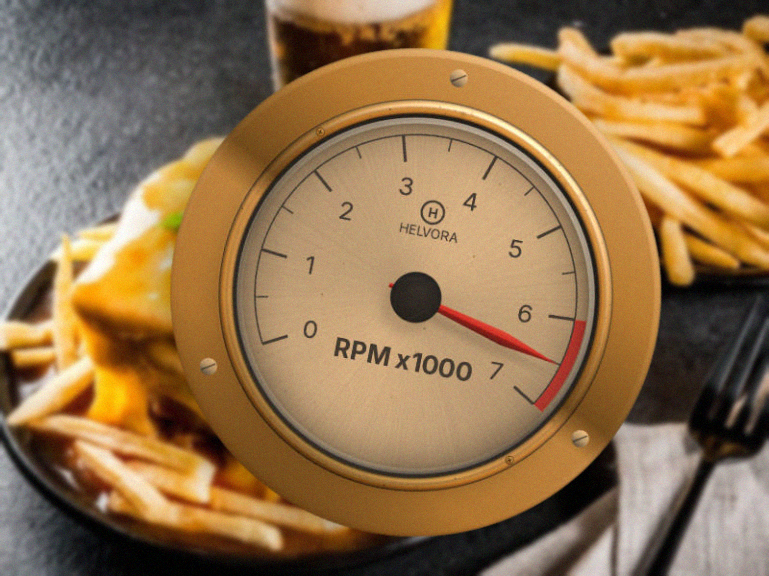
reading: 6500
